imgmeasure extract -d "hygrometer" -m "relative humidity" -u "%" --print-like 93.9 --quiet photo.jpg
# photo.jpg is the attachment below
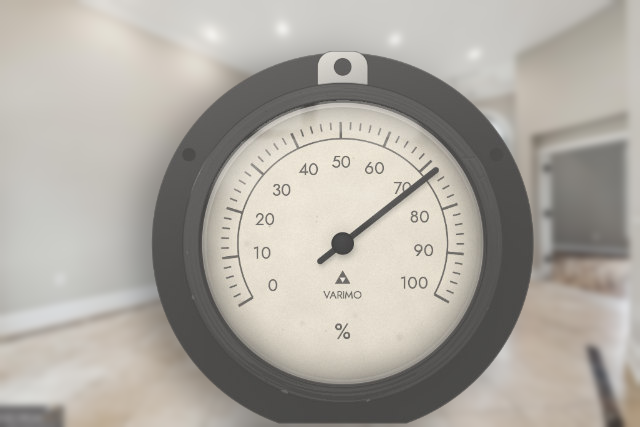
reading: 72
